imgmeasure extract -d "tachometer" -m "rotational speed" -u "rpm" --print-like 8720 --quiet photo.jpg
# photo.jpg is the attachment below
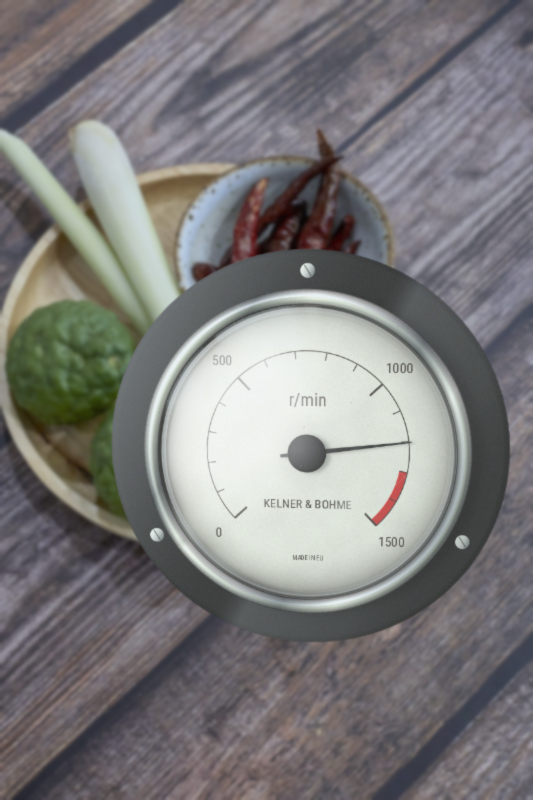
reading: 1200
